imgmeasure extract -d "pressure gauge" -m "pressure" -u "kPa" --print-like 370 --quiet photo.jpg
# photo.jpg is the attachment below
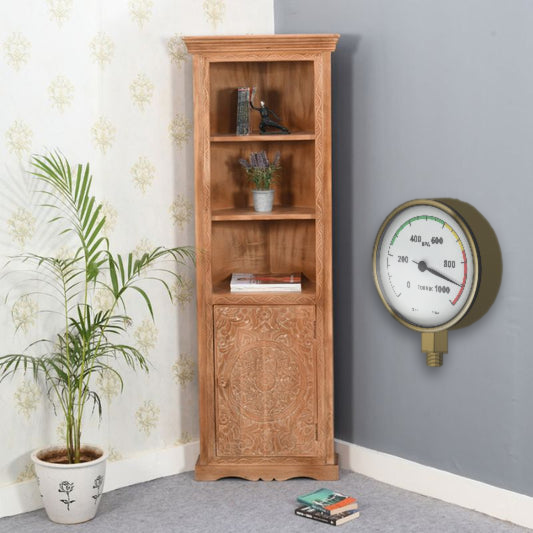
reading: 900
